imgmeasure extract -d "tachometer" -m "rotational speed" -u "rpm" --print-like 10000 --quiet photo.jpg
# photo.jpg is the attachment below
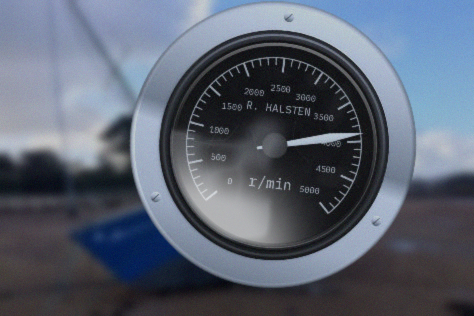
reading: 3900
